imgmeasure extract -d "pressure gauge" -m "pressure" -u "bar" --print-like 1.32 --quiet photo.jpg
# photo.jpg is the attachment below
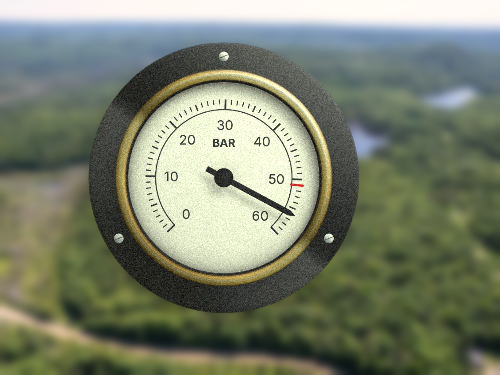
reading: 56
